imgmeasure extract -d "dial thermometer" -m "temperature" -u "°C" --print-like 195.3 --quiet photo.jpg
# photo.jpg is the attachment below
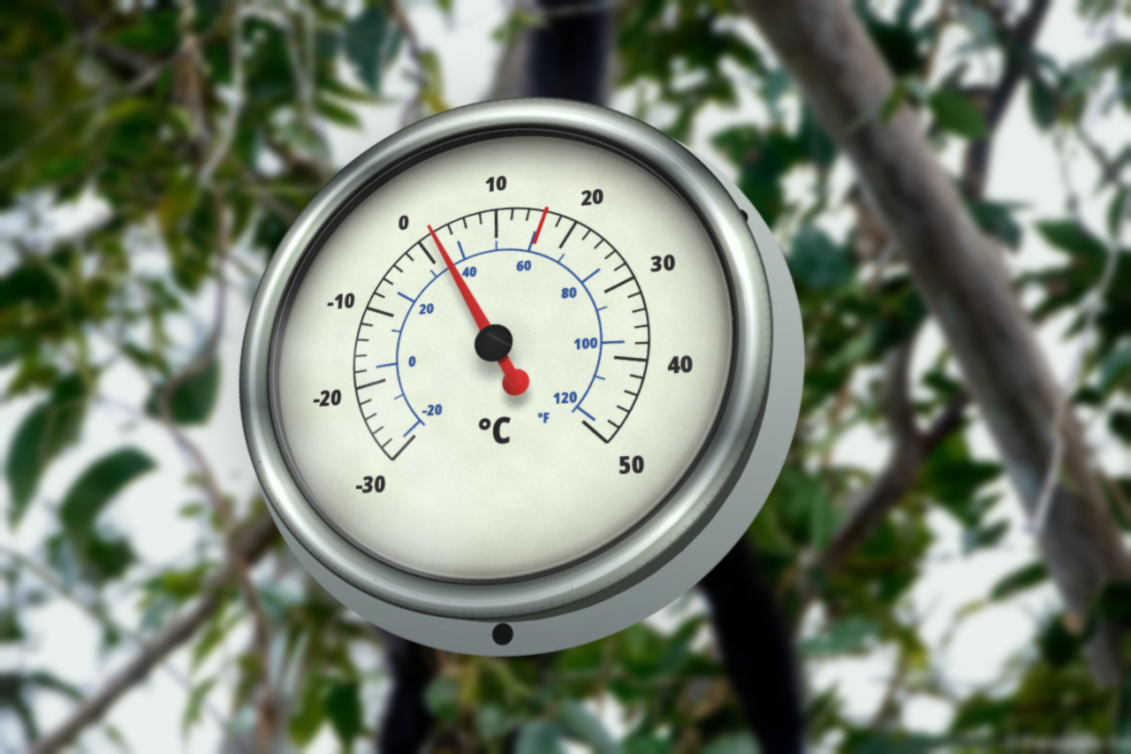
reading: 2
